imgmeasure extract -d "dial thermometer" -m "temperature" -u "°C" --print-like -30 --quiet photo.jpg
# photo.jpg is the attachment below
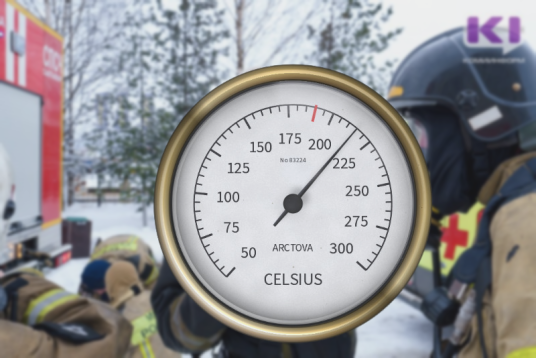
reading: 215
